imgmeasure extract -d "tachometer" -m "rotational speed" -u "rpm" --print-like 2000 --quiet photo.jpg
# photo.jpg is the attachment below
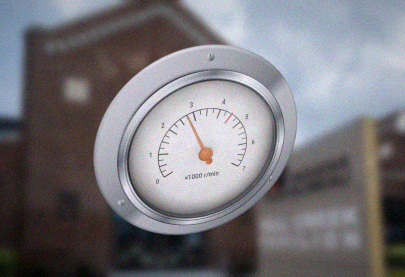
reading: 2750
